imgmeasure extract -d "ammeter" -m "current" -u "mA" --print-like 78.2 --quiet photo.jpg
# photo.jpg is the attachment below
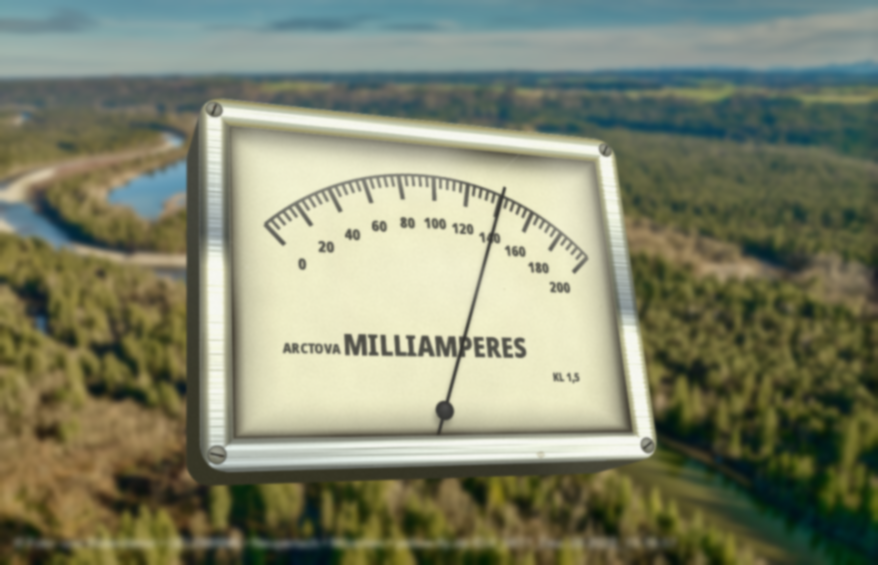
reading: 140
